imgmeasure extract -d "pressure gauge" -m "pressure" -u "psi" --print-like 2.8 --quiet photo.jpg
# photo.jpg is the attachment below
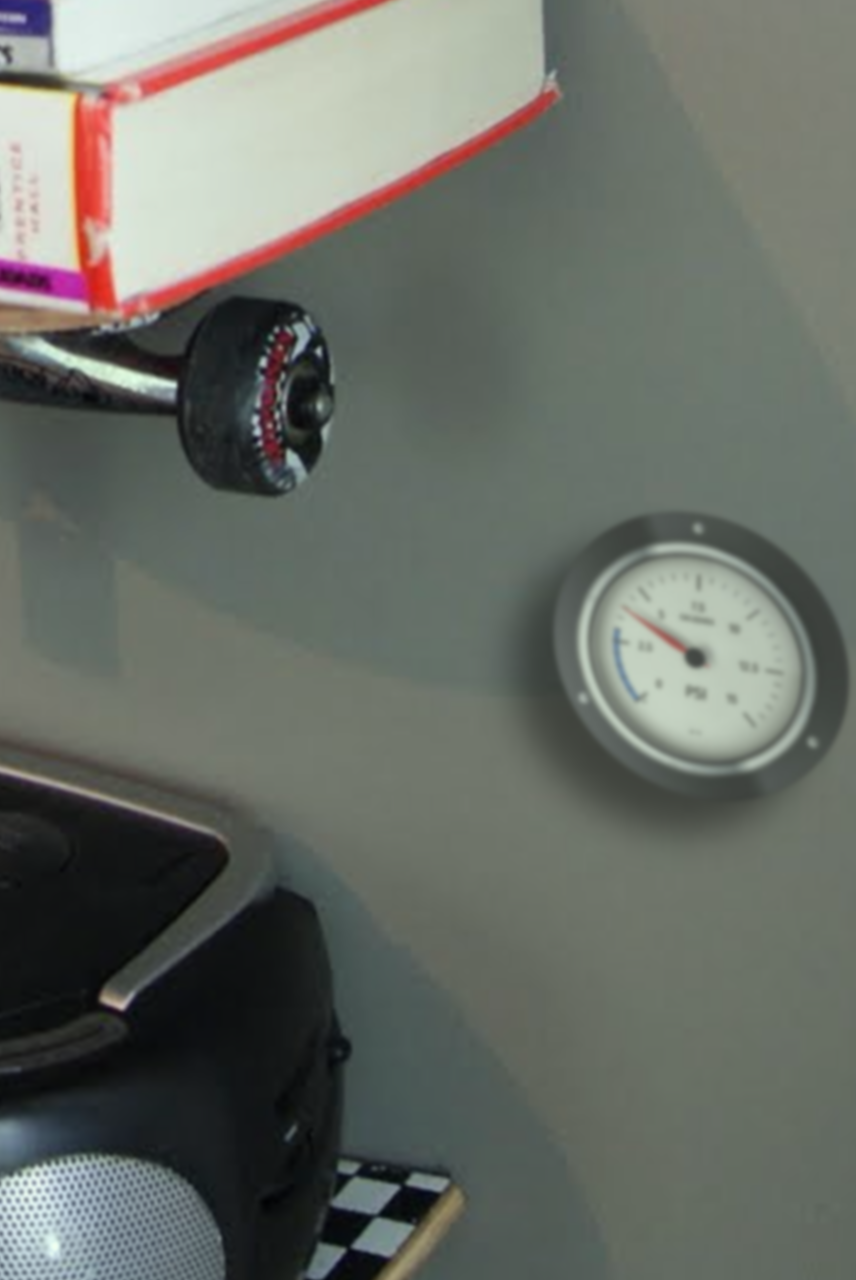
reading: 4
